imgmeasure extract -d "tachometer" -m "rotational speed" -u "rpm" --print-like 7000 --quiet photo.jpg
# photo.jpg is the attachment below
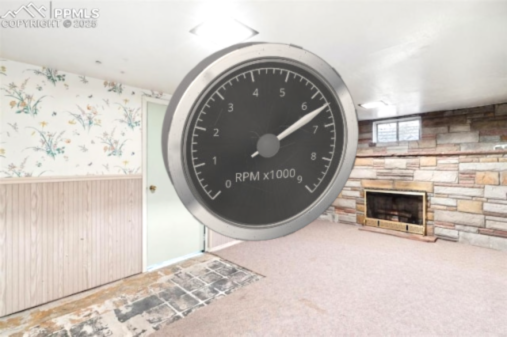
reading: 6400
